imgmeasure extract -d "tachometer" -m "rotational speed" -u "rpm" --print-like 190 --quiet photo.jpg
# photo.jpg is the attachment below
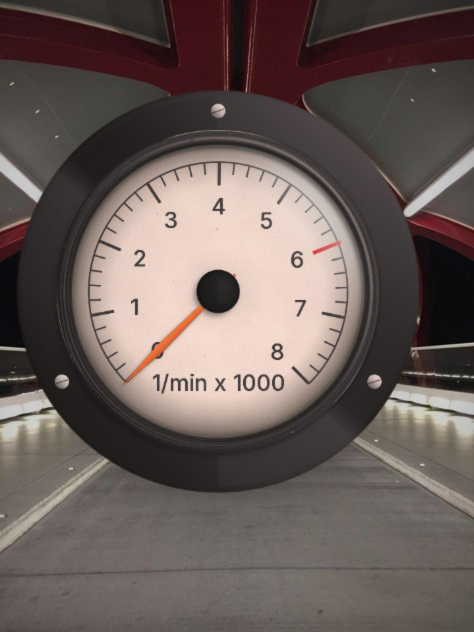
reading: 0
